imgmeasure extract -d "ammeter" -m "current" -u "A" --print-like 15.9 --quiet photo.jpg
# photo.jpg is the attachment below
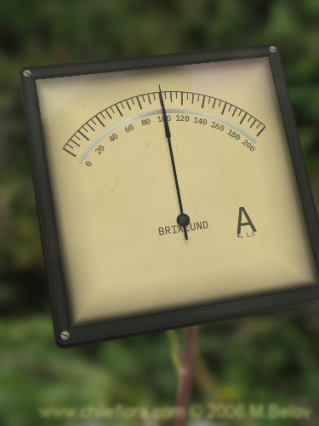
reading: 100
